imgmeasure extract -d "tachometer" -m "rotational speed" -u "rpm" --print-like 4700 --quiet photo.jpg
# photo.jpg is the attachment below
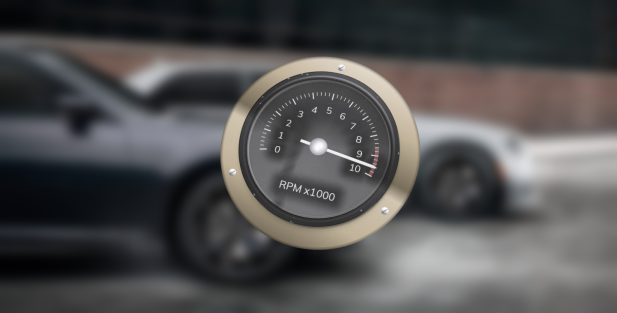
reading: 9600
